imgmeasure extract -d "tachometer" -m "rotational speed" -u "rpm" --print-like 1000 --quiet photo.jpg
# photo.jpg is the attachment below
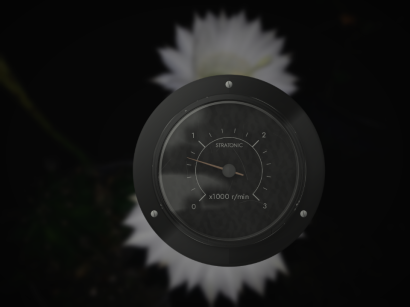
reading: 700
